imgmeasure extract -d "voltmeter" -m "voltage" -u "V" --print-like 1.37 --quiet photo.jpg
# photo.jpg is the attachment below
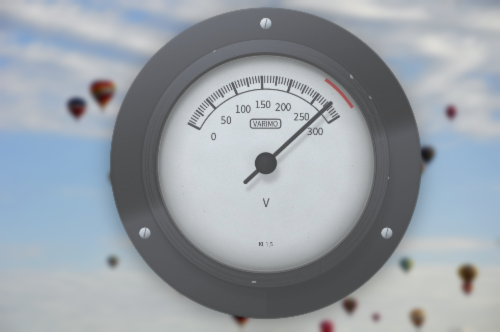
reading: 275
